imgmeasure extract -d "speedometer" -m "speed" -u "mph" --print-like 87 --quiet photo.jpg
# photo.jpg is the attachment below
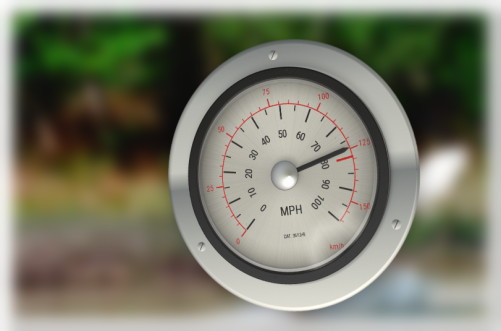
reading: 77.5
